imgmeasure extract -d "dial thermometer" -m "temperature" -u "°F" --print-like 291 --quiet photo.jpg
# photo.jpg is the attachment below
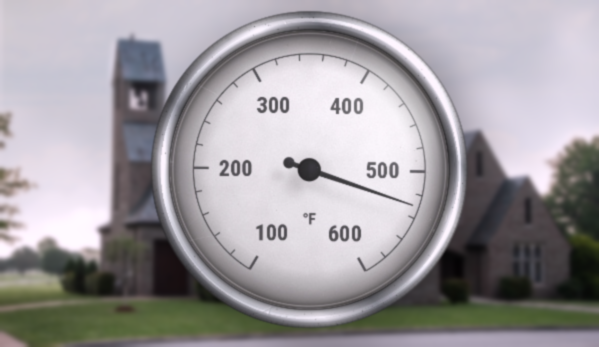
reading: 530
